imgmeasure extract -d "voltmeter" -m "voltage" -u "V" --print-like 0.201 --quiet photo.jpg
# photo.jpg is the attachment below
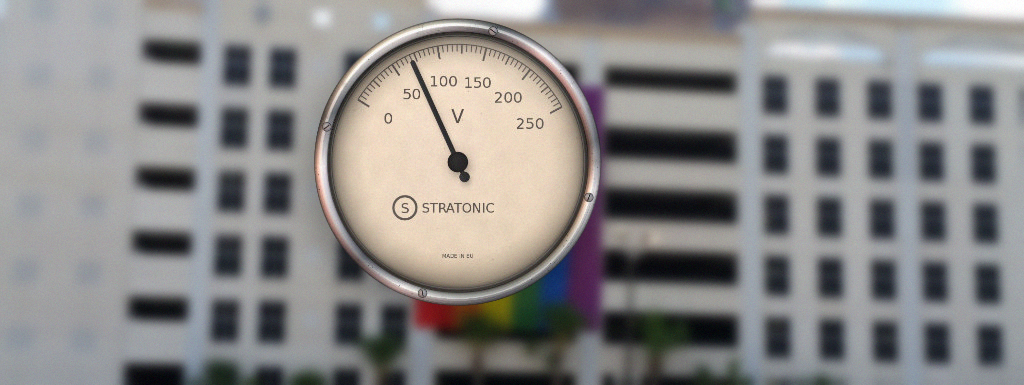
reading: 70
